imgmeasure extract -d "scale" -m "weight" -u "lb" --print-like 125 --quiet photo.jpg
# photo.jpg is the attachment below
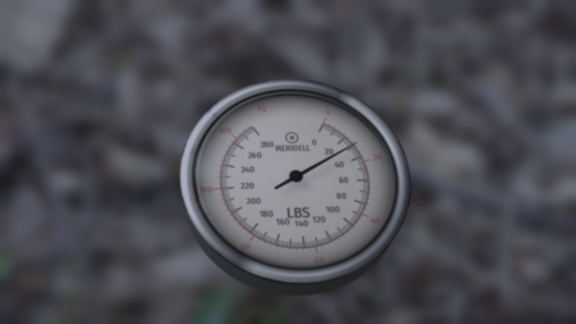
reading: 30
